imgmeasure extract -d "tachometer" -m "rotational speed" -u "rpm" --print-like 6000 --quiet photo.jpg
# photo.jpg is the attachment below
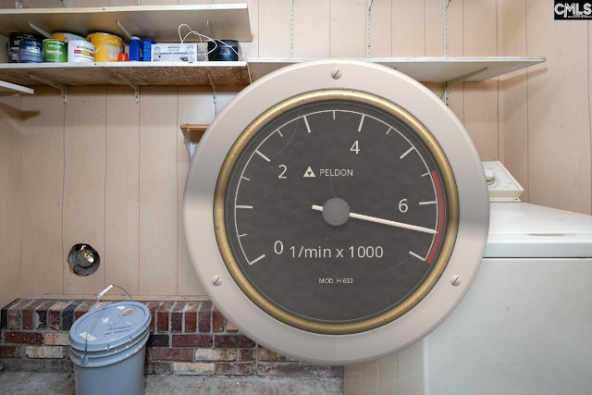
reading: 6500
